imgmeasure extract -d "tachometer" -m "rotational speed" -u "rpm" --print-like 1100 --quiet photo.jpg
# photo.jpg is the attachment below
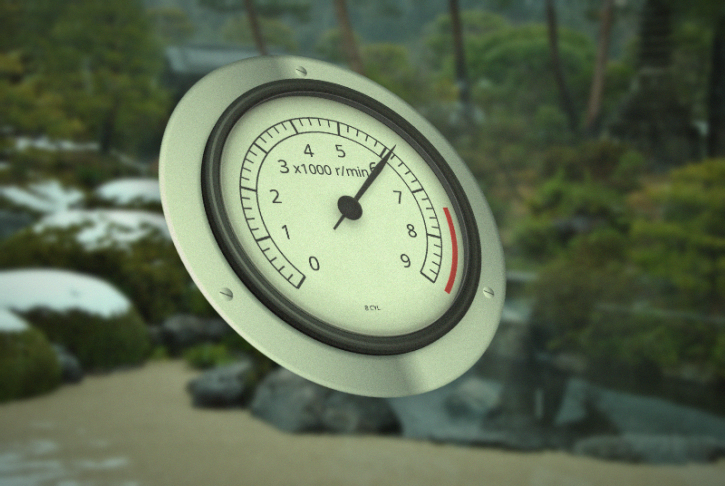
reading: 6100
